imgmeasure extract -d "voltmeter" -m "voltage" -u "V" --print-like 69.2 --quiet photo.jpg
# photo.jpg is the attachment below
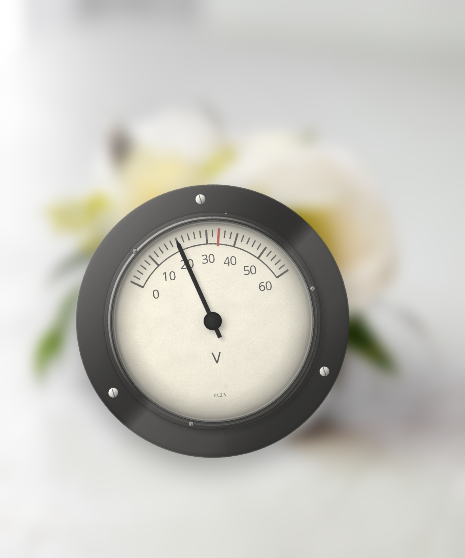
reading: 20
